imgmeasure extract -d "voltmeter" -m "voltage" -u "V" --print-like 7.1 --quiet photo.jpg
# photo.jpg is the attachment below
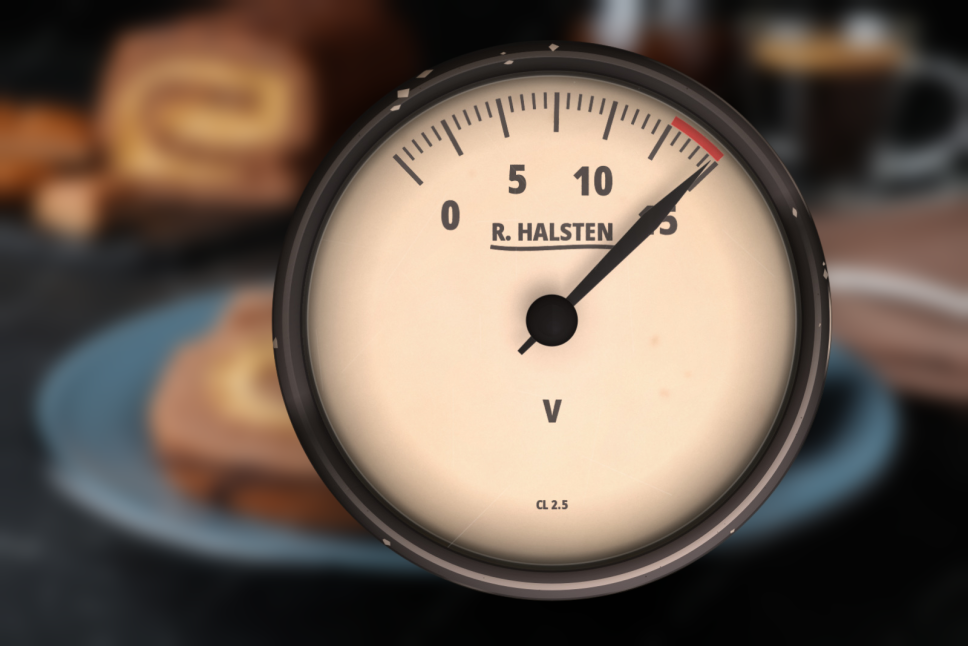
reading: 14.75
